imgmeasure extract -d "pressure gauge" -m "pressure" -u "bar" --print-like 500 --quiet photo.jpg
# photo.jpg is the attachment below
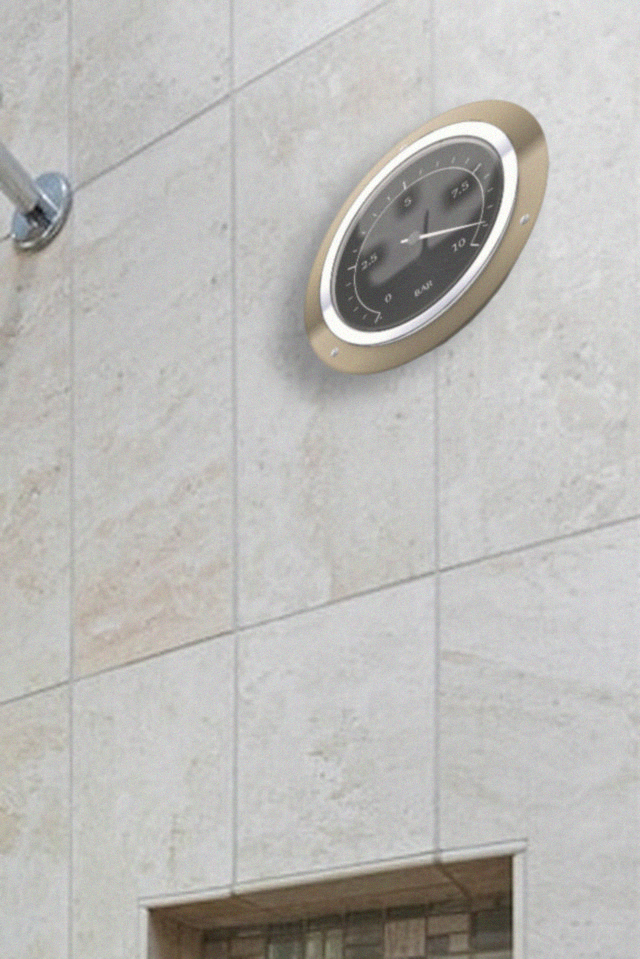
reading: 9.5
